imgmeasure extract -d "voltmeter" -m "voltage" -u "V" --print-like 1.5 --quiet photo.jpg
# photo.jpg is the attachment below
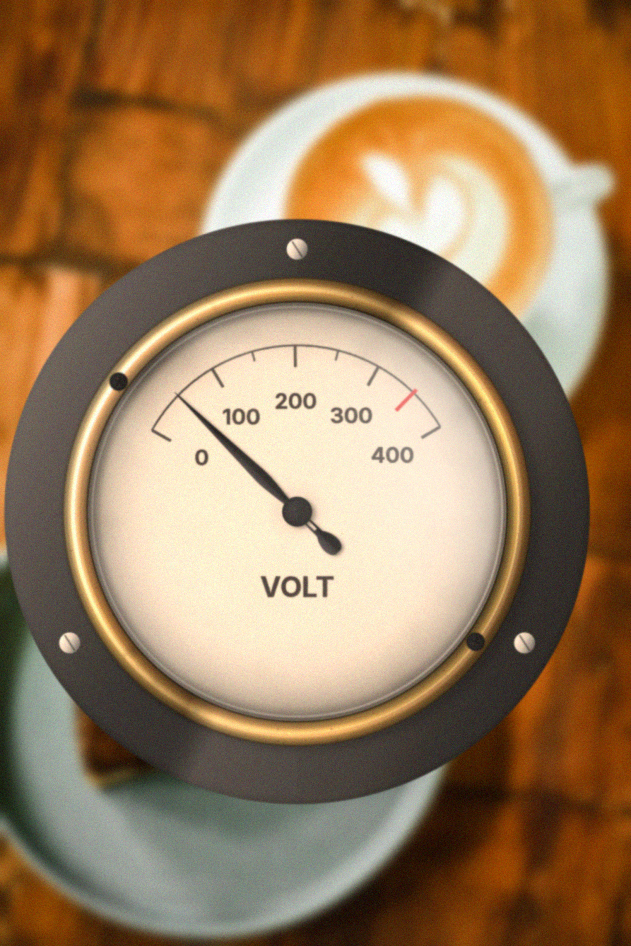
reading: 50
